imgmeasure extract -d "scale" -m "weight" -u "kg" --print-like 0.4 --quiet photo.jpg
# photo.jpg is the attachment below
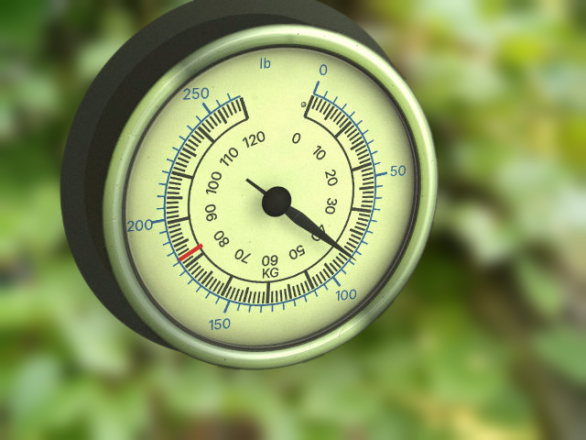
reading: 40
